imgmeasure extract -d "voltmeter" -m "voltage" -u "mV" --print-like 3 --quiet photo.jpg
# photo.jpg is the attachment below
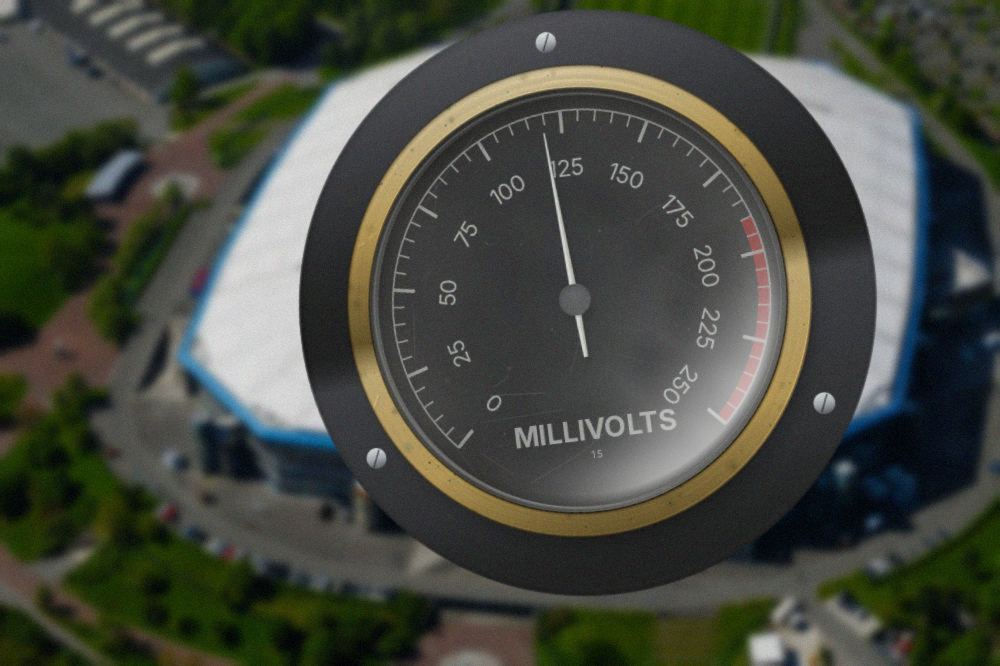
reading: 120
